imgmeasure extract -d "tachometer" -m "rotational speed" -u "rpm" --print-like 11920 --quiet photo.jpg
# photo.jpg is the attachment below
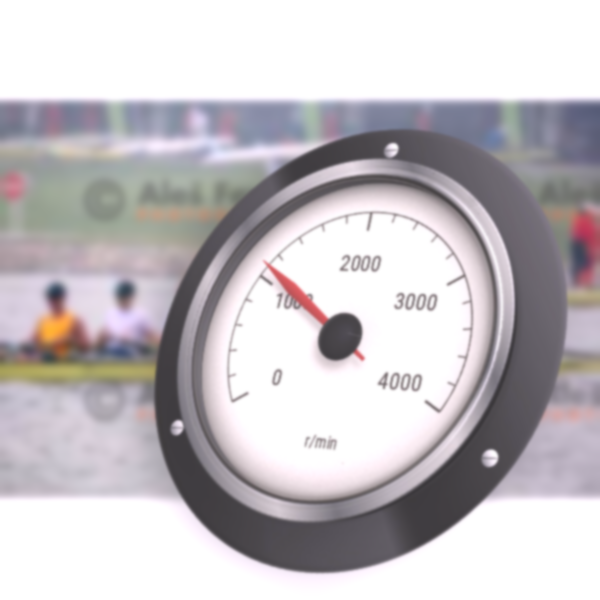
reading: 1100
